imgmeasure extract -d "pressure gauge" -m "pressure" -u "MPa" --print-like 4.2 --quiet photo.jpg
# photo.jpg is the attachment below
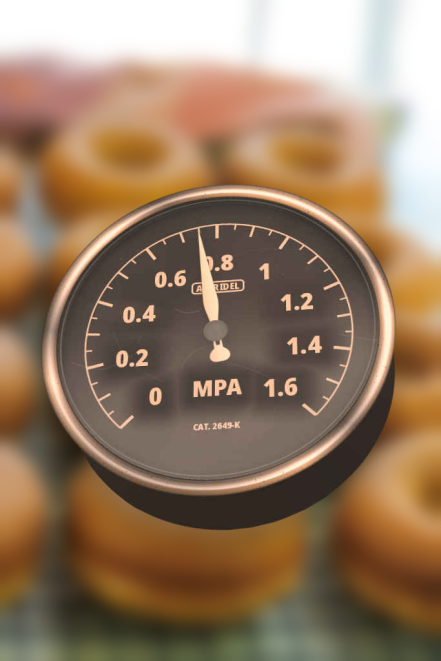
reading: 0.75
